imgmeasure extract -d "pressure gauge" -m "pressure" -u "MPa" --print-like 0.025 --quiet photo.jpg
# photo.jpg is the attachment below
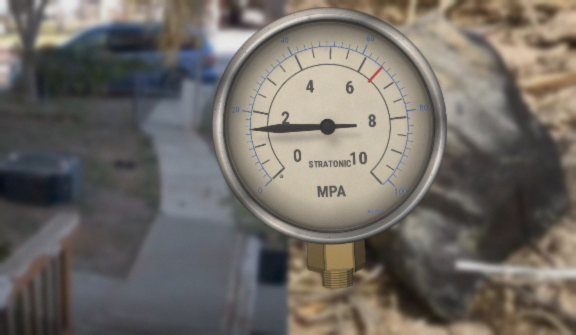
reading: 1.5
